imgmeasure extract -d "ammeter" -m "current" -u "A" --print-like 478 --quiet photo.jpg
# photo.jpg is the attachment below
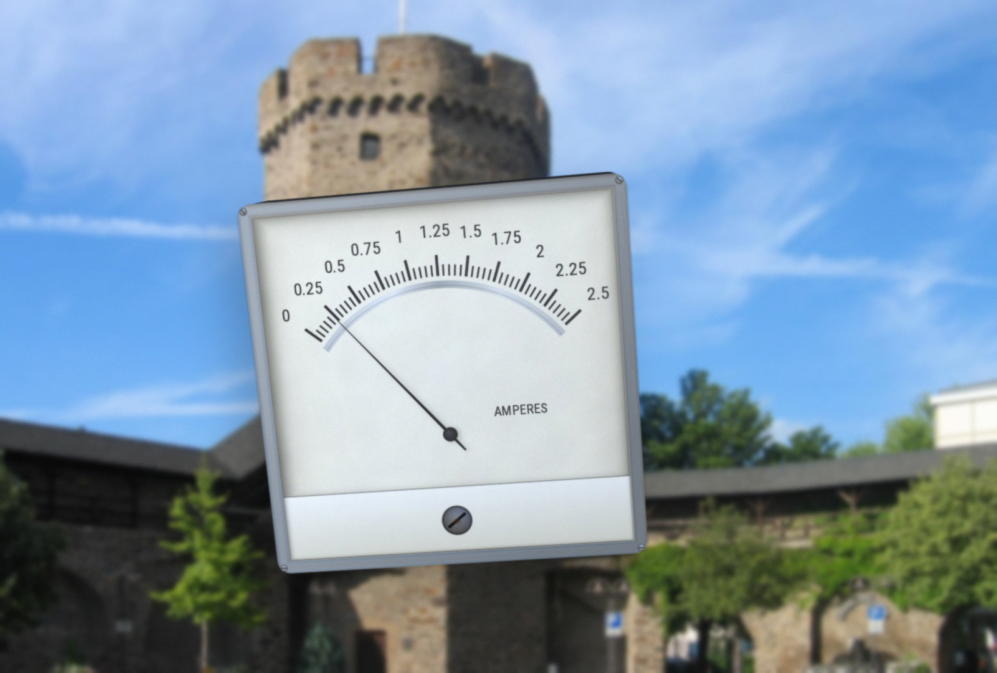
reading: 0.25
